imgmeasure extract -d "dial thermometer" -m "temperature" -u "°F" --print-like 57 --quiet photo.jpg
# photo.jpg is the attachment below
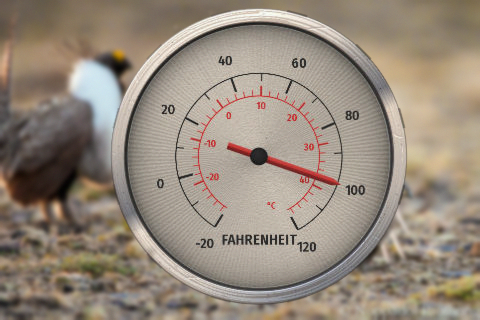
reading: 100
